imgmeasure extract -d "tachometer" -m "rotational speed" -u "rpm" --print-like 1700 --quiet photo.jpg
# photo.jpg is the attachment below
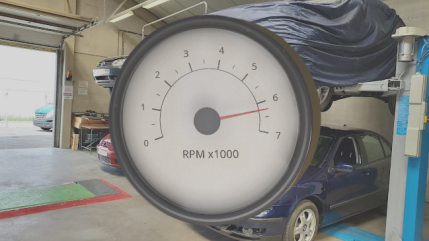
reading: 6250
